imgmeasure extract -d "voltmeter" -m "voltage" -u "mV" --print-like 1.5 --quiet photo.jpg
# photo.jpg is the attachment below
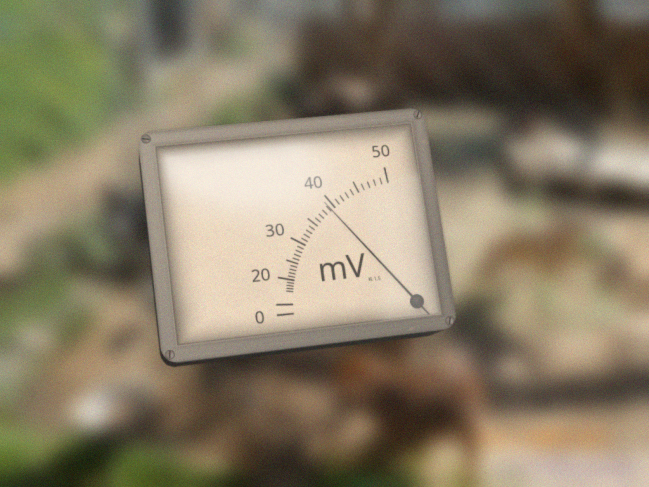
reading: 39
